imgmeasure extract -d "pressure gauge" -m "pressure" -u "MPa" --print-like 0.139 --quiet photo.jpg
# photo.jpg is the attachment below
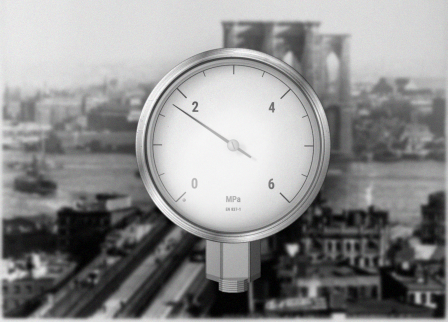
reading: 1.75
